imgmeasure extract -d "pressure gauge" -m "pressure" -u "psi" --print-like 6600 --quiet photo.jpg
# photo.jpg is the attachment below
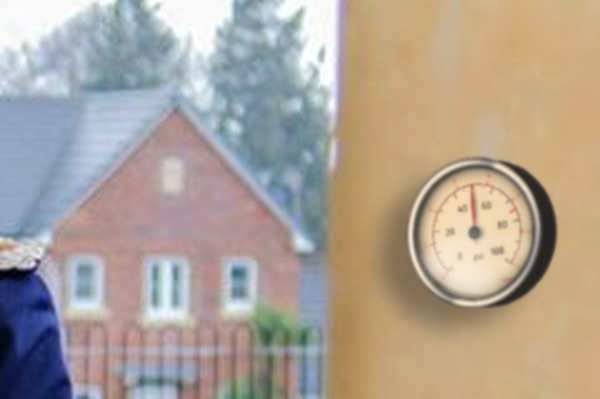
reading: 50
